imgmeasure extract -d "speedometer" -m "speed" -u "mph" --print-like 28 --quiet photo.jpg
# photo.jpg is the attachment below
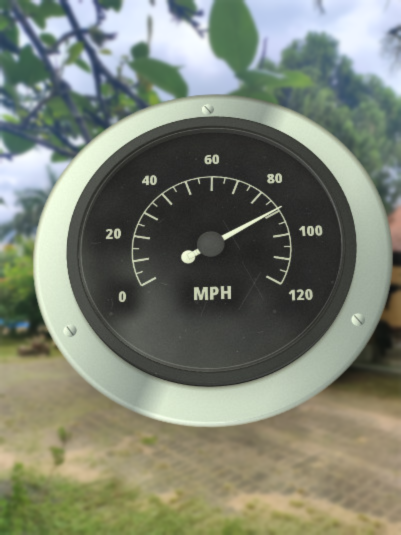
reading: 90
